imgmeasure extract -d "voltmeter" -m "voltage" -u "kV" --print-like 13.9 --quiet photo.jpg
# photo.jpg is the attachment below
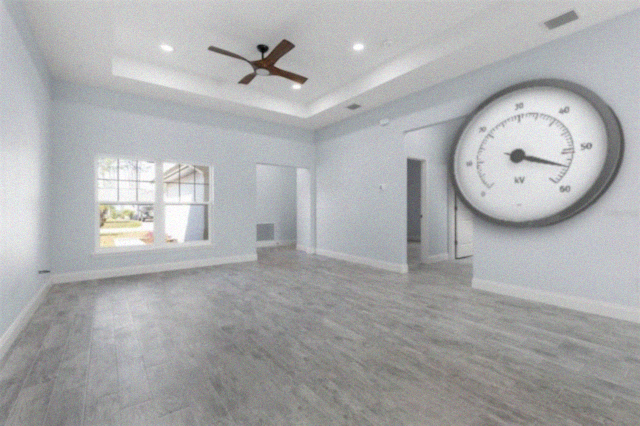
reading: 55
